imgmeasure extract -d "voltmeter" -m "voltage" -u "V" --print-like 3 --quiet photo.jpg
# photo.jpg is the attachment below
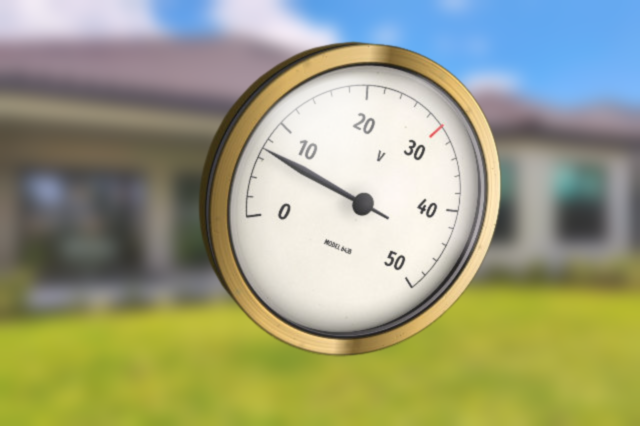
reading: 7
